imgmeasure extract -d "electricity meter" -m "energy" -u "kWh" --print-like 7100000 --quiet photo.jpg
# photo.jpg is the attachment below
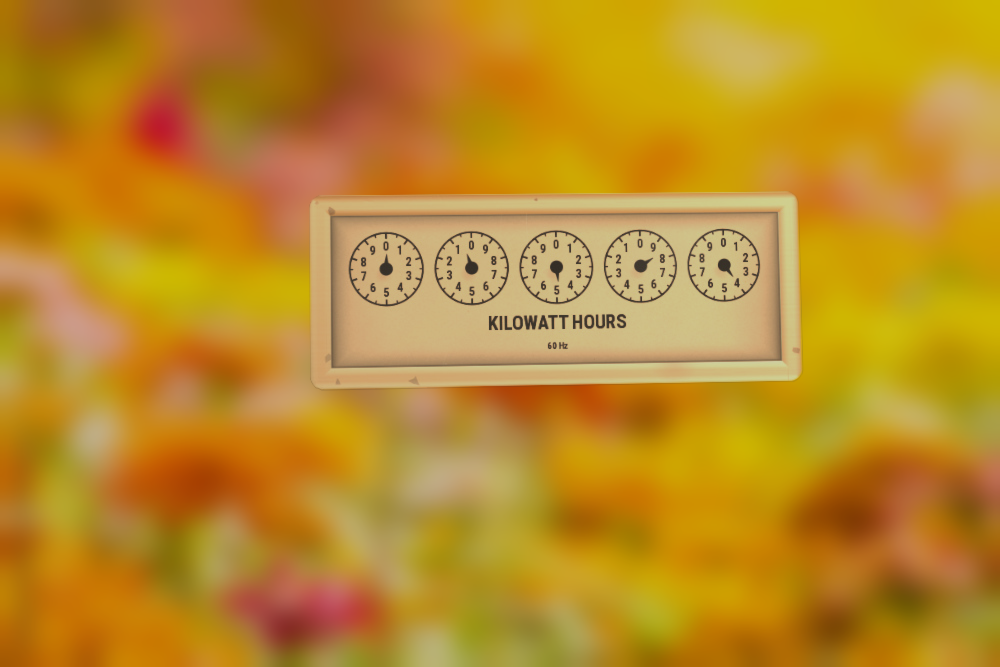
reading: 484
